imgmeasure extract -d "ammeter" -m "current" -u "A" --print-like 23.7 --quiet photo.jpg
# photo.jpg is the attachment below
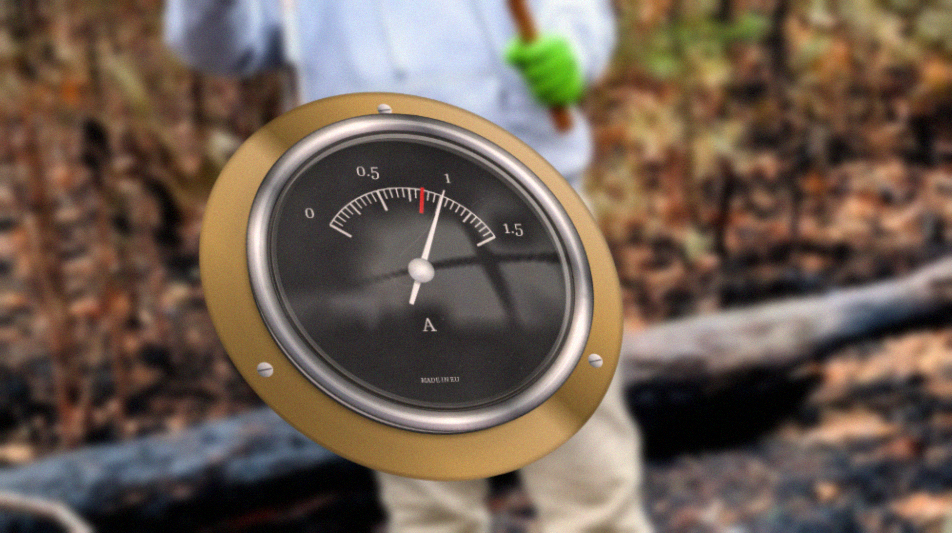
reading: 1
